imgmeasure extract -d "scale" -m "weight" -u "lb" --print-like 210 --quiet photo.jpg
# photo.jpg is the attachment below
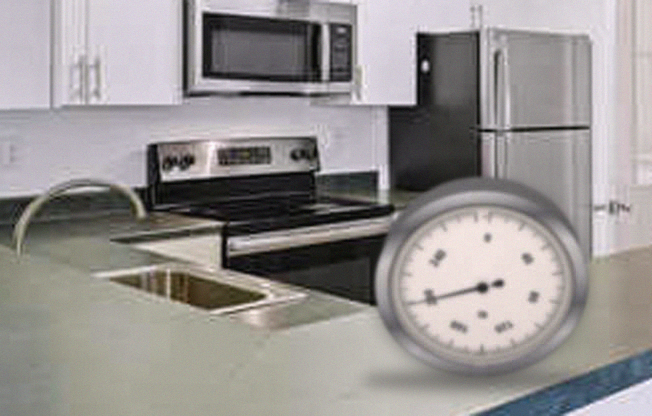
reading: 200
